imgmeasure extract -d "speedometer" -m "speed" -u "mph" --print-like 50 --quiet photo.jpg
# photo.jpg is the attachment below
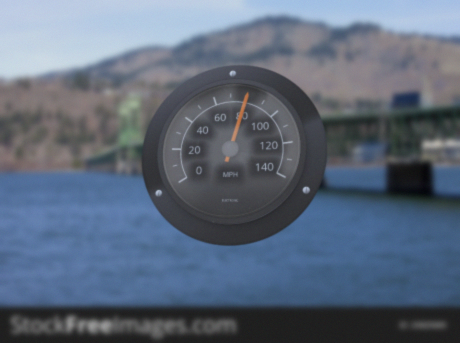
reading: 80
